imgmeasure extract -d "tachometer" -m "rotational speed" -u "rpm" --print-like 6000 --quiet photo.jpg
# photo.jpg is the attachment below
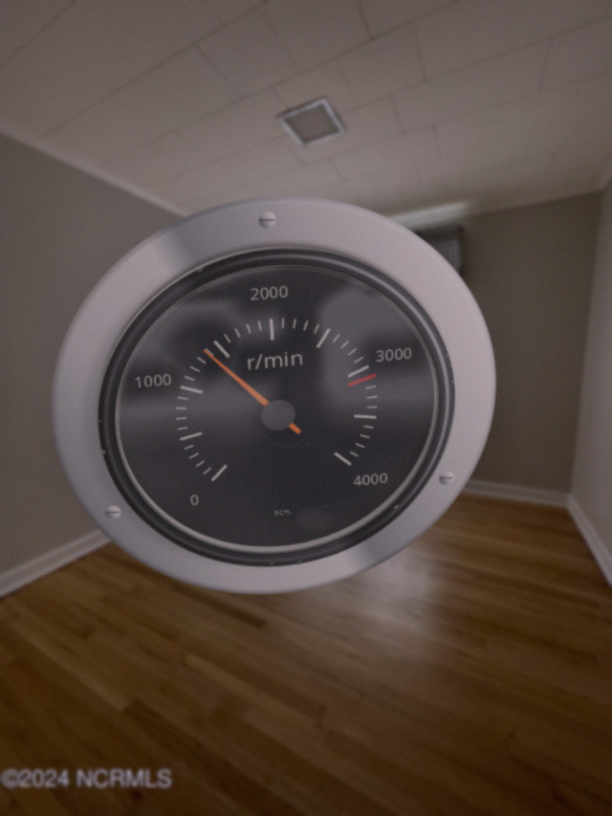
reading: 1400
